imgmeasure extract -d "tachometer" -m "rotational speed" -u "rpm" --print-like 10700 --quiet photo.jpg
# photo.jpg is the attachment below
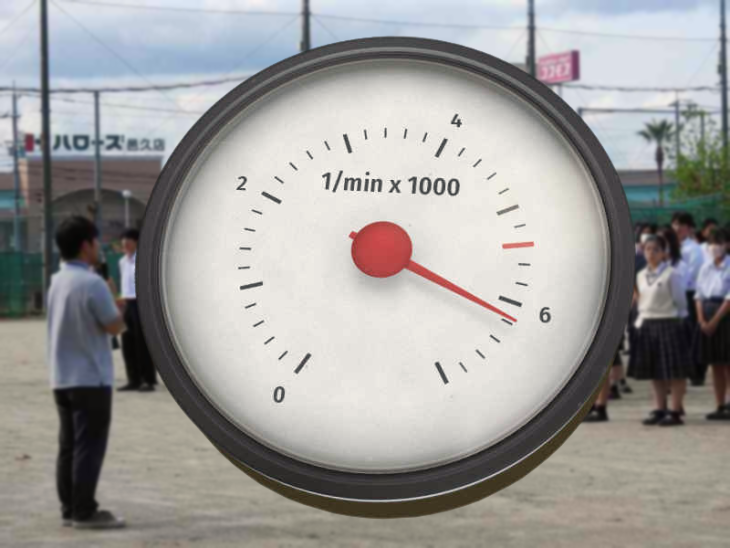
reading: 6200
